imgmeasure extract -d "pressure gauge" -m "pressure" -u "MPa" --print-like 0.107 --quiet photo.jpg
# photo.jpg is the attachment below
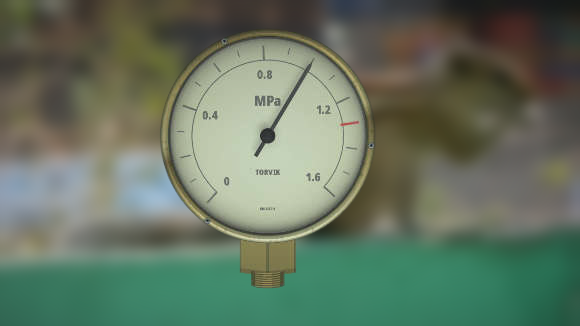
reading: 1
